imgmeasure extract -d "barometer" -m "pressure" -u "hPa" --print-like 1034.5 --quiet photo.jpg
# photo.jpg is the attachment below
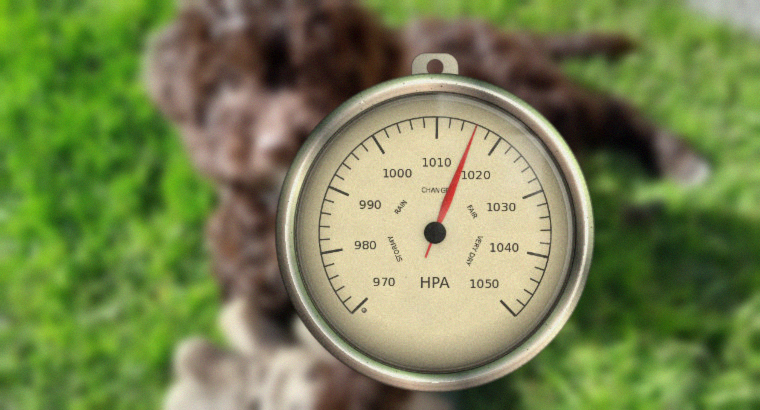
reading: 1016
